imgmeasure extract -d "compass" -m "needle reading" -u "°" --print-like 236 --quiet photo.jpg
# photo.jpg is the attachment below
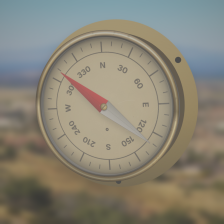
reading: 310
